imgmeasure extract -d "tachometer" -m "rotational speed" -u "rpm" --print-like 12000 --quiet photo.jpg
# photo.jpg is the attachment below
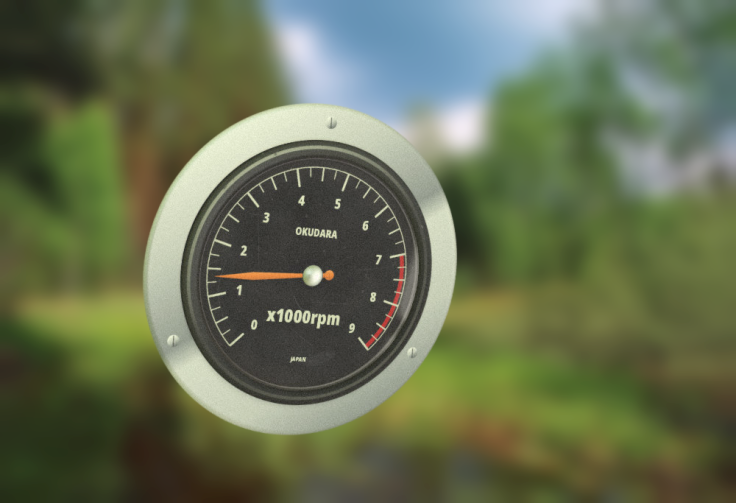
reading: 1375
